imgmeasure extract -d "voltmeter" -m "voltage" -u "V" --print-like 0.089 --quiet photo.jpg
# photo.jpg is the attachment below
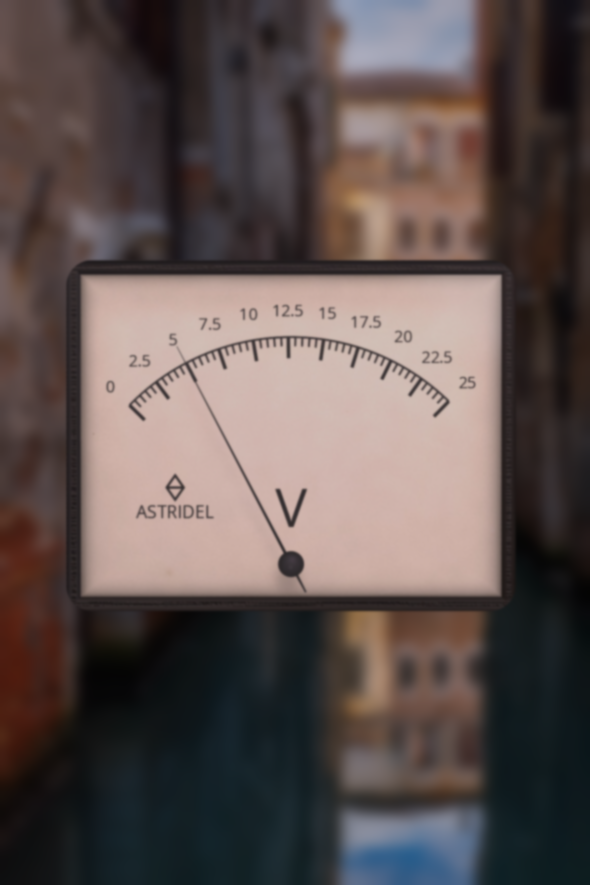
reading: 5
